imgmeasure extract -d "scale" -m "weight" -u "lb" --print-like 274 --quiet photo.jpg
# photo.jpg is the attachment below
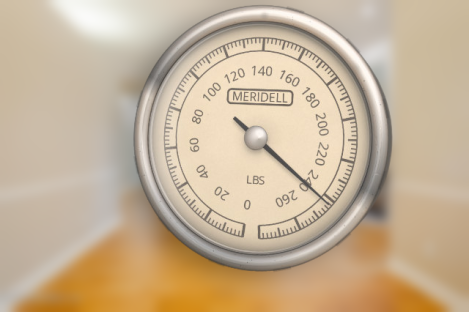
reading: 242
